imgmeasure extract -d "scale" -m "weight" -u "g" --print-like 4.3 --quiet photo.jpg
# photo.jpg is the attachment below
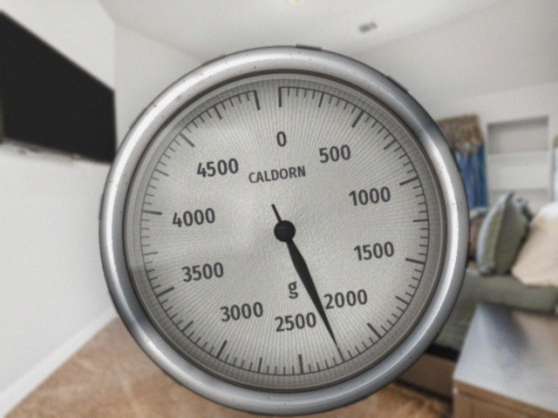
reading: 2250
